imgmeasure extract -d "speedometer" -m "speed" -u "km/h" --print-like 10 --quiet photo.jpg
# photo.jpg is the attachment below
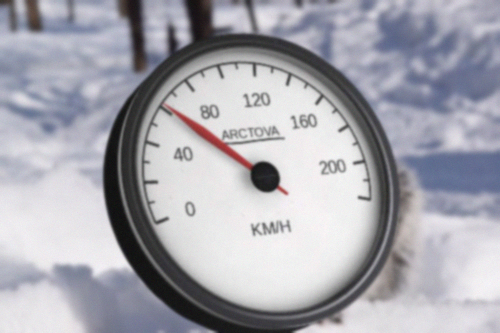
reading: 60
